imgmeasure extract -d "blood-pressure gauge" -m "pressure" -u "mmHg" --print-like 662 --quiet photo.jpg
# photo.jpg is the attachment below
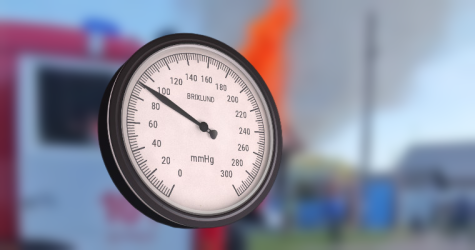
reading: 90
